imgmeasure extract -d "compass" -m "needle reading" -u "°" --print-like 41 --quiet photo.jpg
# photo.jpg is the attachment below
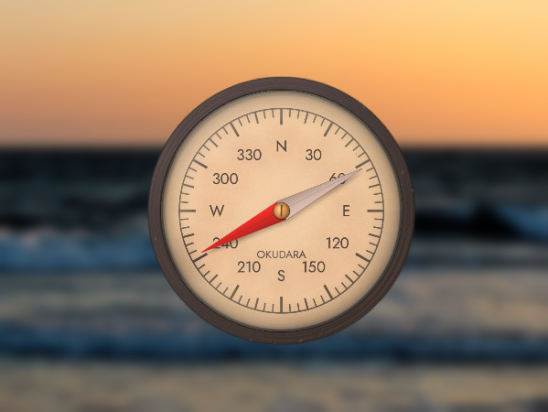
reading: 242.5
